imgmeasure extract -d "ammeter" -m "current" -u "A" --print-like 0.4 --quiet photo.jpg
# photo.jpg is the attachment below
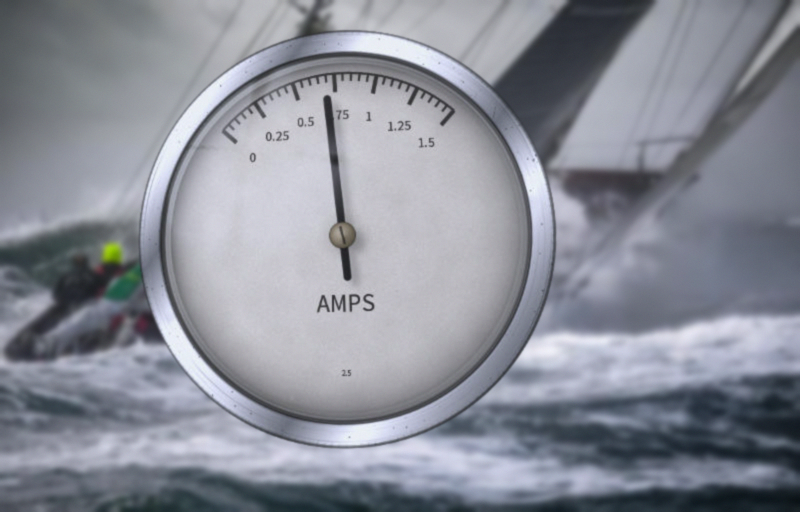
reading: 0.7
